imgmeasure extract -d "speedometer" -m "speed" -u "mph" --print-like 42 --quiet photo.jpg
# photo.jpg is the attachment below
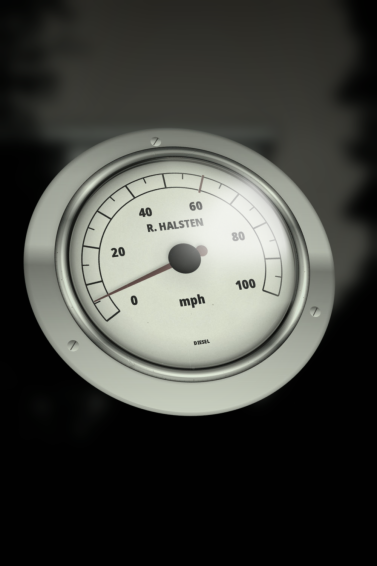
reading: 5
